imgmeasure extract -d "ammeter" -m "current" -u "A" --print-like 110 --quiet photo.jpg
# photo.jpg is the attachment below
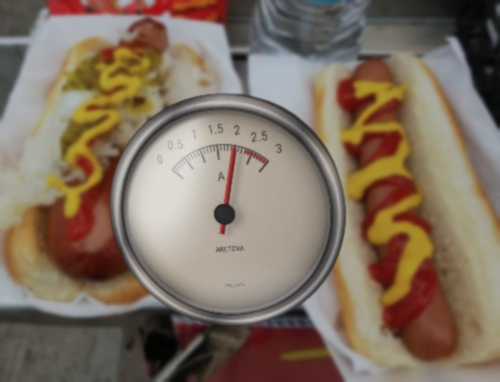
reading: 2
